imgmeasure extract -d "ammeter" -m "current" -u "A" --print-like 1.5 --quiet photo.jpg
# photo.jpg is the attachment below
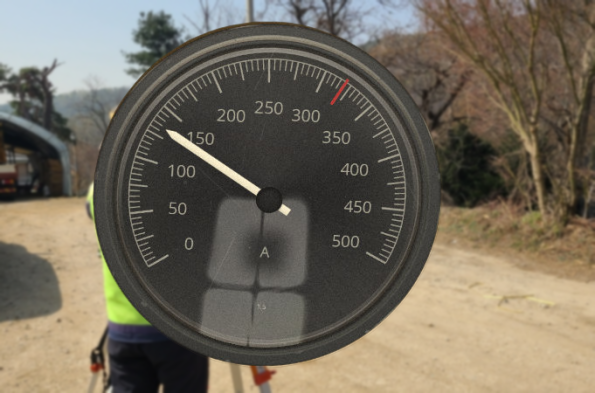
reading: 135
